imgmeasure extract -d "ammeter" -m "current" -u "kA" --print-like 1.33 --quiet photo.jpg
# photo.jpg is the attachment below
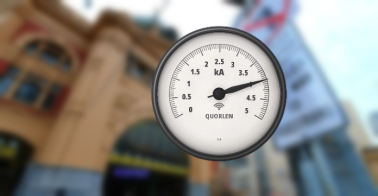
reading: 4
